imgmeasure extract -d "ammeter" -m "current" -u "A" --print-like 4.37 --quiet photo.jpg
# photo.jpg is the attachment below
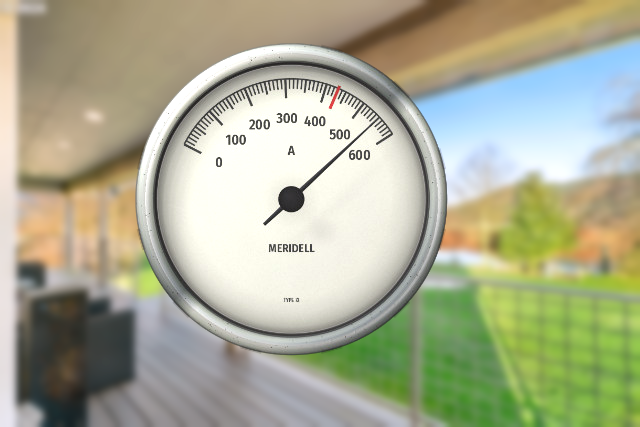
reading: 550
